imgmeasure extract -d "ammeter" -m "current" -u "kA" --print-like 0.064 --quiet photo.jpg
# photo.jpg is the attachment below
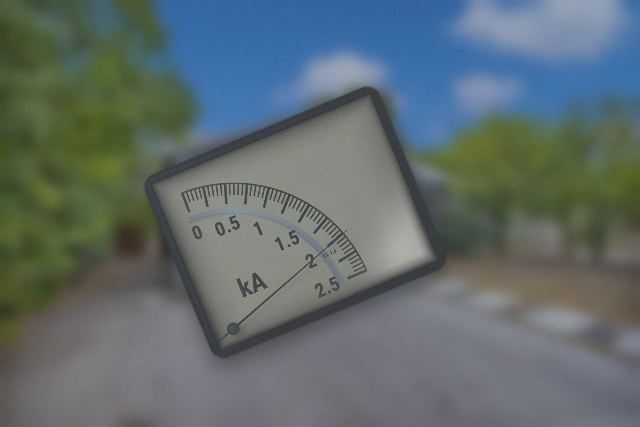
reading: 2
